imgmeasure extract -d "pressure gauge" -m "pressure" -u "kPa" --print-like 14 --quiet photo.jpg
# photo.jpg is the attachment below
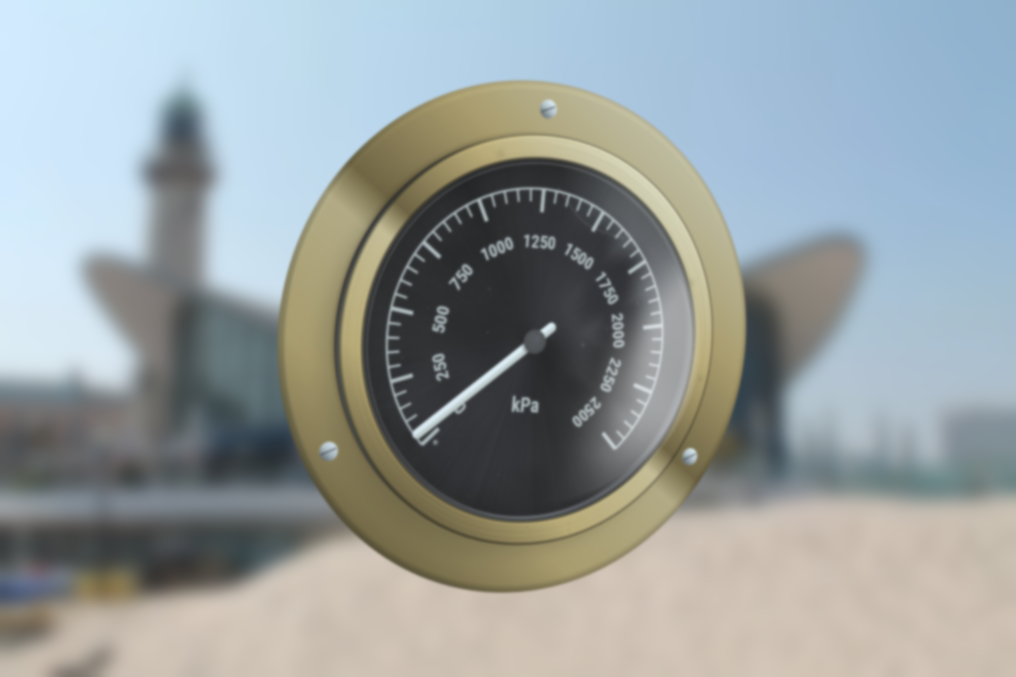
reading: 50
